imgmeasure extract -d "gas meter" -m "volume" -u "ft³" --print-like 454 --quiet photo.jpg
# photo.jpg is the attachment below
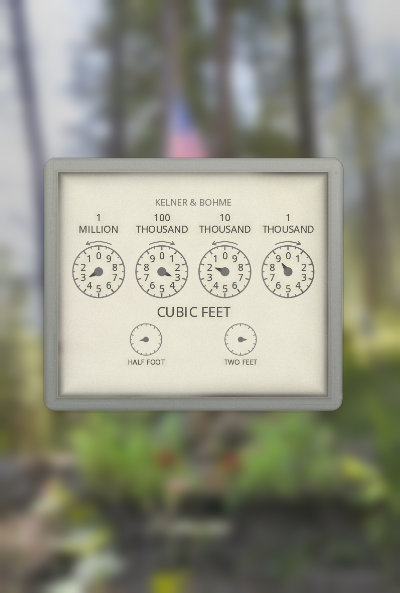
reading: 331900
